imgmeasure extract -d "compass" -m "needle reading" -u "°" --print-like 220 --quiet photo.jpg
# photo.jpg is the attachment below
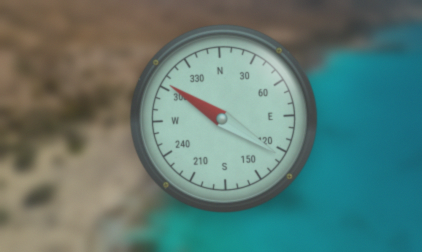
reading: 305
